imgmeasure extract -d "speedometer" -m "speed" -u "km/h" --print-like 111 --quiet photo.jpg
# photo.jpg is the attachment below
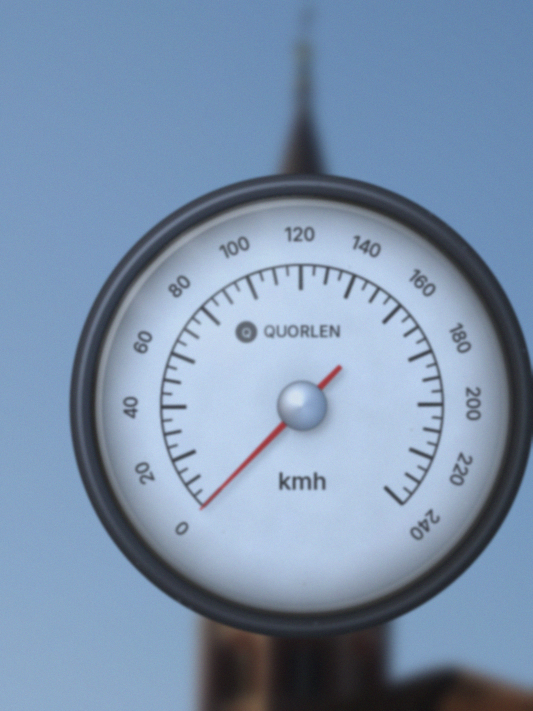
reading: 0
